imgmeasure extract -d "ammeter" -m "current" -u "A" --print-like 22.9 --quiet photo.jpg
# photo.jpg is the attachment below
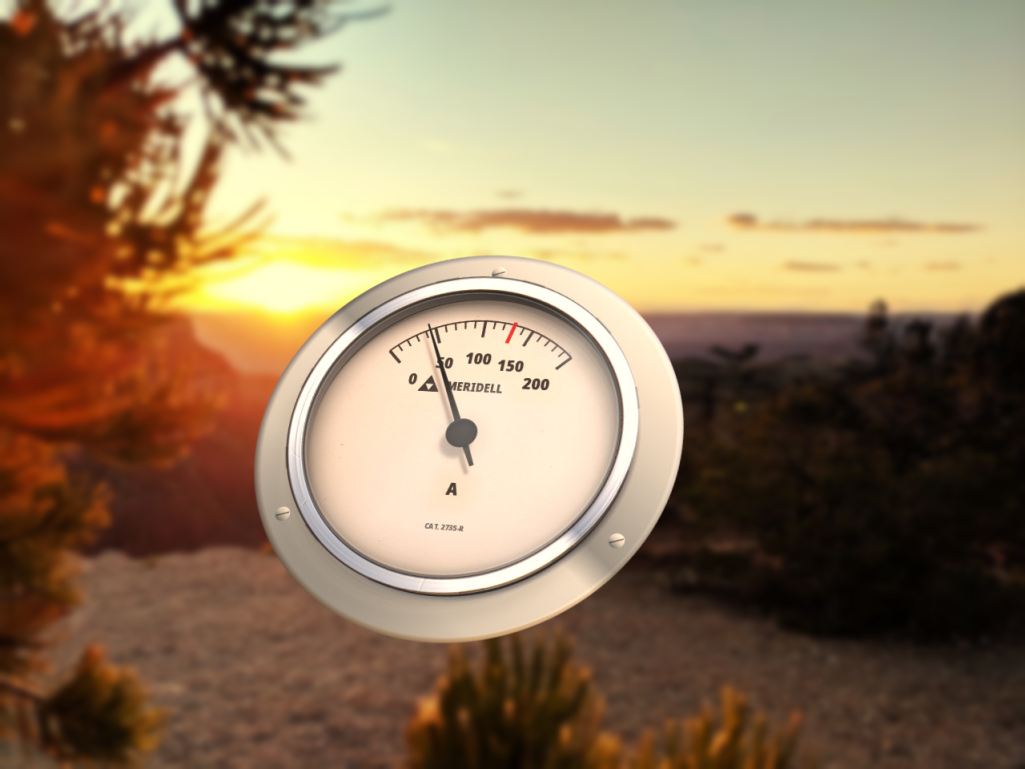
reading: 45
